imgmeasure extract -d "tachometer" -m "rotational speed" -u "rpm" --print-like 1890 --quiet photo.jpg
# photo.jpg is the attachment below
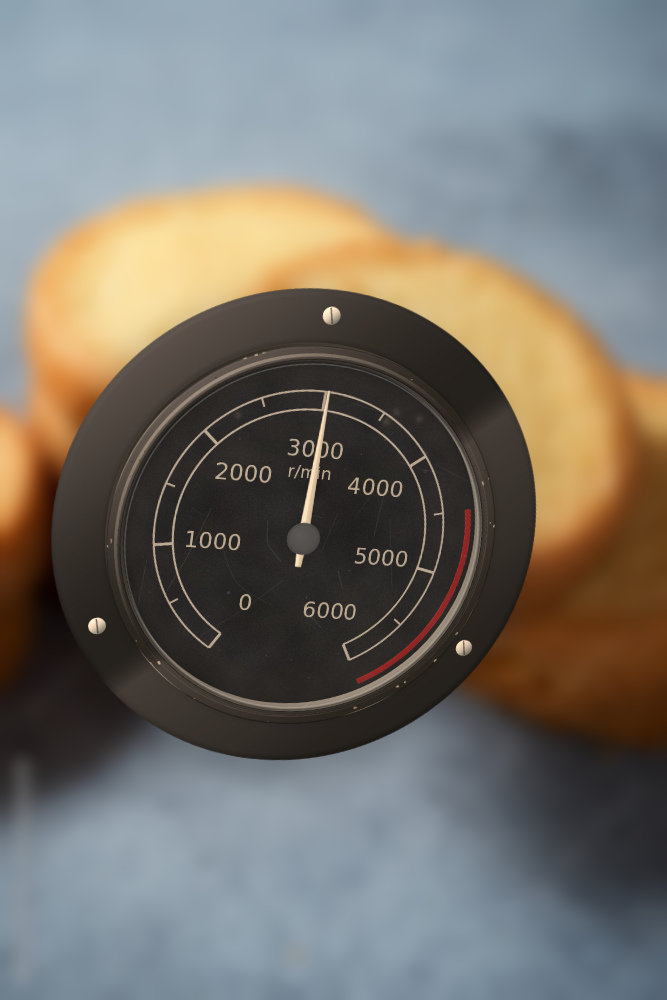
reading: 3000
